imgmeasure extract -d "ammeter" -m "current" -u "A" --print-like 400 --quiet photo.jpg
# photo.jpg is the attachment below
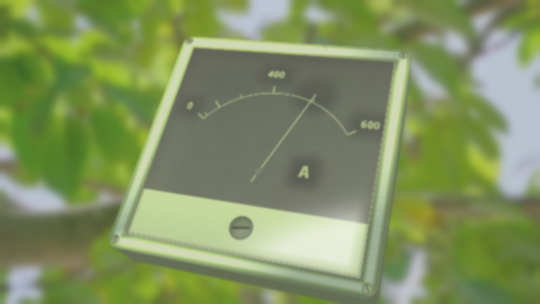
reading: 500
